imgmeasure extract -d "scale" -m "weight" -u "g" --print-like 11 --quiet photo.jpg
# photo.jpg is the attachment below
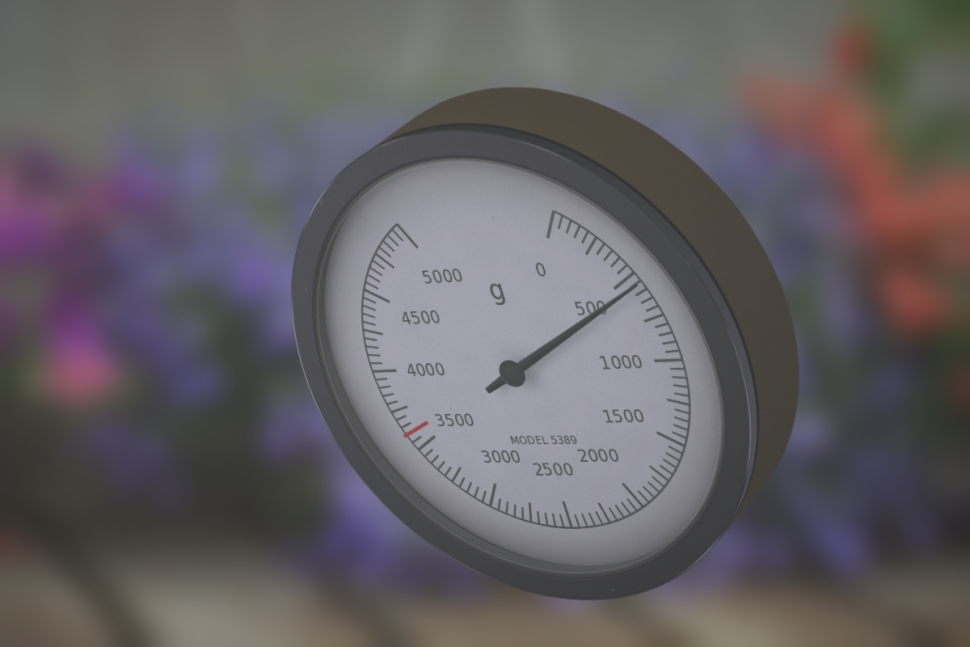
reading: 550
